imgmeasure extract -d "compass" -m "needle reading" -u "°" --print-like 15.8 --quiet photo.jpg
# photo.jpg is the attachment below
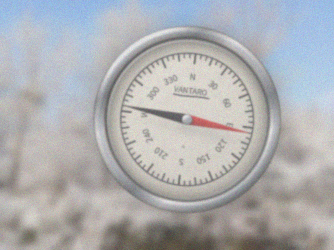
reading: 95
